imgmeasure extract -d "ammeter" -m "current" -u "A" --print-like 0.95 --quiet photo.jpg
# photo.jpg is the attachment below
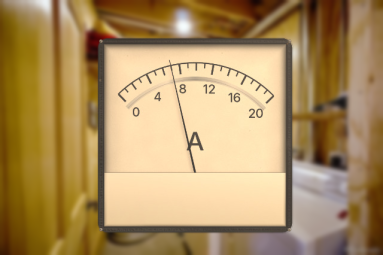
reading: 7
